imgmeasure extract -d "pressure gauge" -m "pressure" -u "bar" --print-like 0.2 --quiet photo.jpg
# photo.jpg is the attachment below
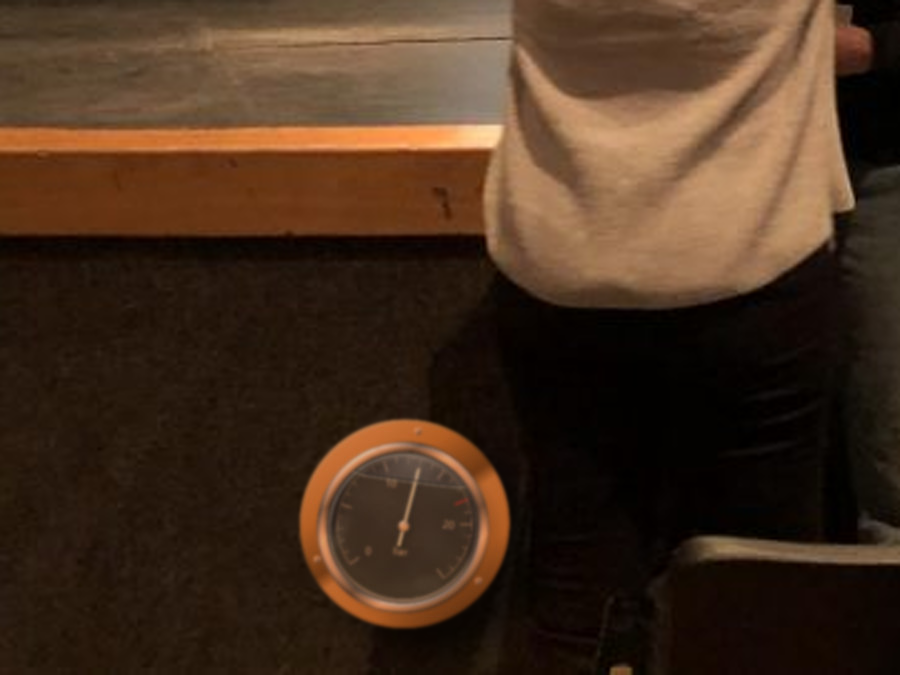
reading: 13
